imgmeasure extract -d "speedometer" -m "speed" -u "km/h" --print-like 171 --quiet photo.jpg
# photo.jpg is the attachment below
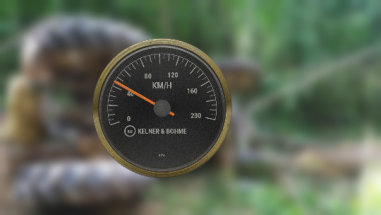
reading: 45
